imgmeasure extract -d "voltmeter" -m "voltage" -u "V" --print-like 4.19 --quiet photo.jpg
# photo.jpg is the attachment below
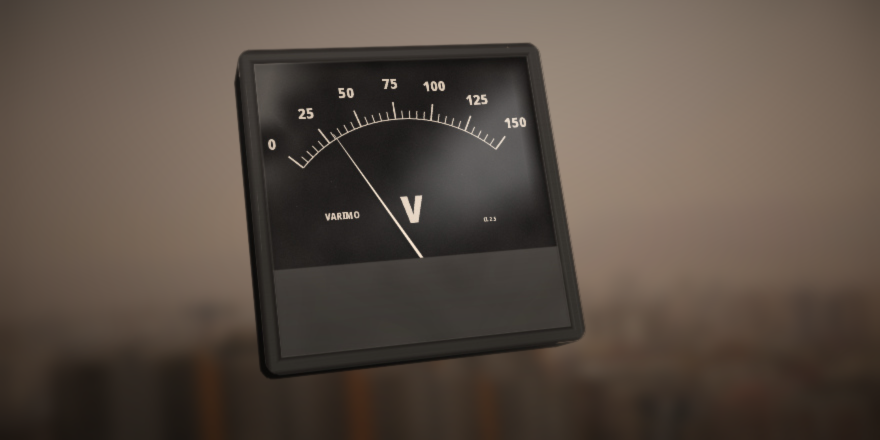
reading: 30
